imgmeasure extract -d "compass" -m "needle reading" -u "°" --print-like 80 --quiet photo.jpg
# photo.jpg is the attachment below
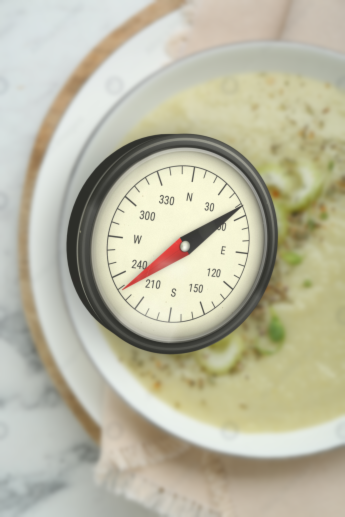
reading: 230
